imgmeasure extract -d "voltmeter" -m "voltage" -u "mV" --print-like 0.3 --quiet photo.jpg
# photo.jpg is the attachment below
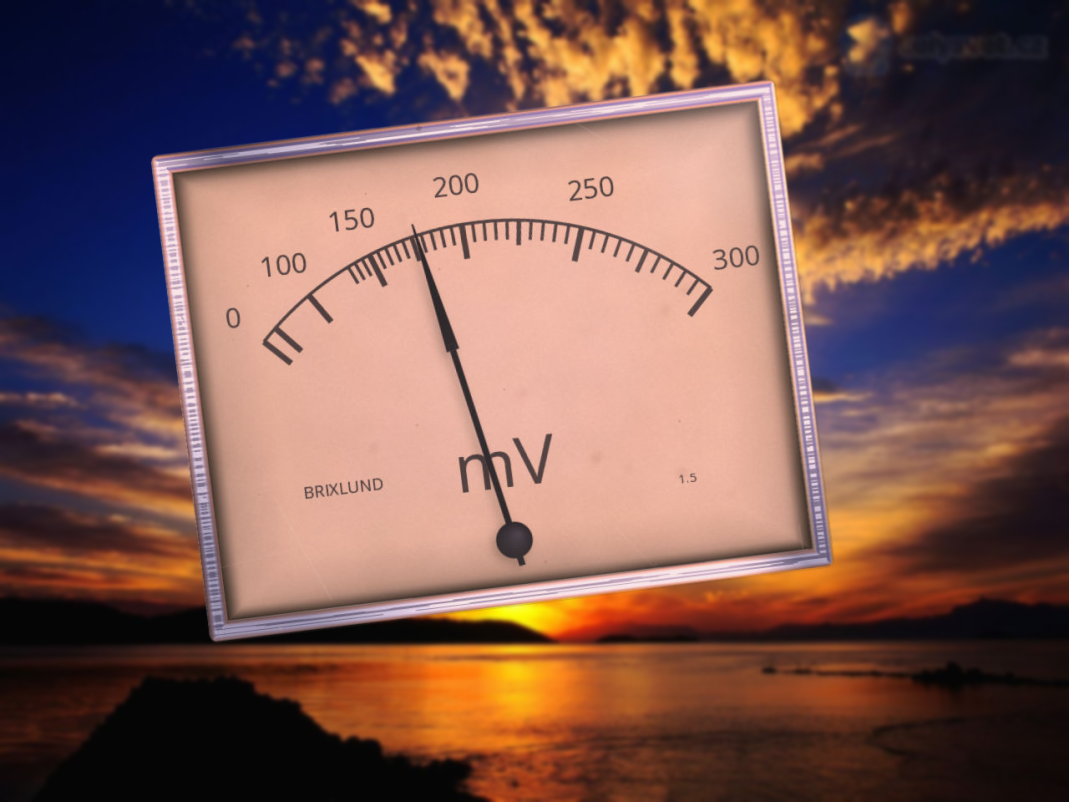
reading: 177.5
